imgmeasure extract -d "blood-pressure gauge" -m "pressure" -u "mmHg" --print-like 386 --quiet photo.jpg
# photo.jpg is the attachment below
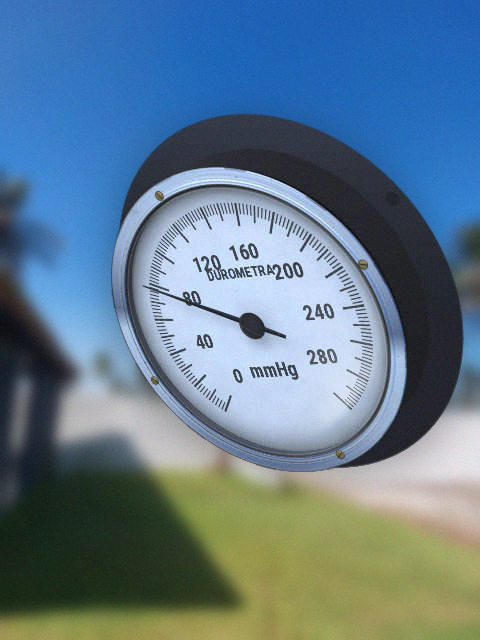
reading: 80
